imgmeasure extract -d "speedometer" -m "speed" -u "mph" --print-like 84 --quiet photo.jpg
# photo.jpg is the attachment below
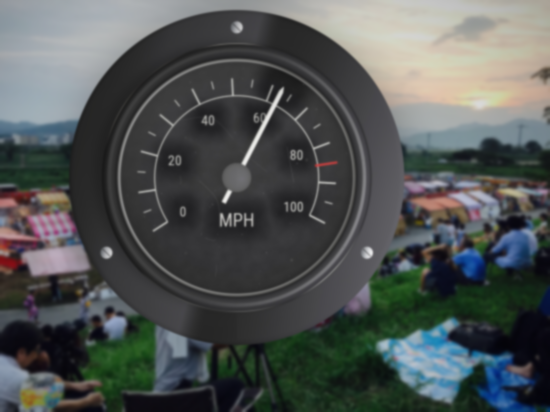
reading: 62.5
